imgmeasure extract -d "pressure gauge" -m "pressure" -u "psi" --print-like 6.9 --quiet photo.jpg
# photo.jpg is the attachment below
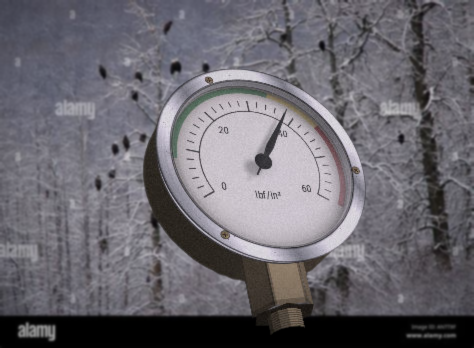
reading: 38
